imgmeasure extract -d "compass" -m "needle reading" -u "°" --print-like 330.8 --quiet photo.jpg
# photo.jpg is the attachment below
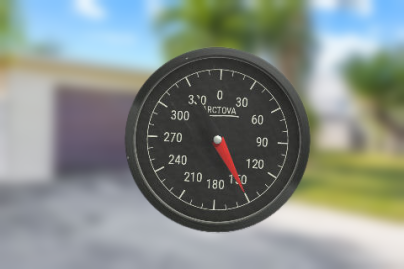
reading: 150
